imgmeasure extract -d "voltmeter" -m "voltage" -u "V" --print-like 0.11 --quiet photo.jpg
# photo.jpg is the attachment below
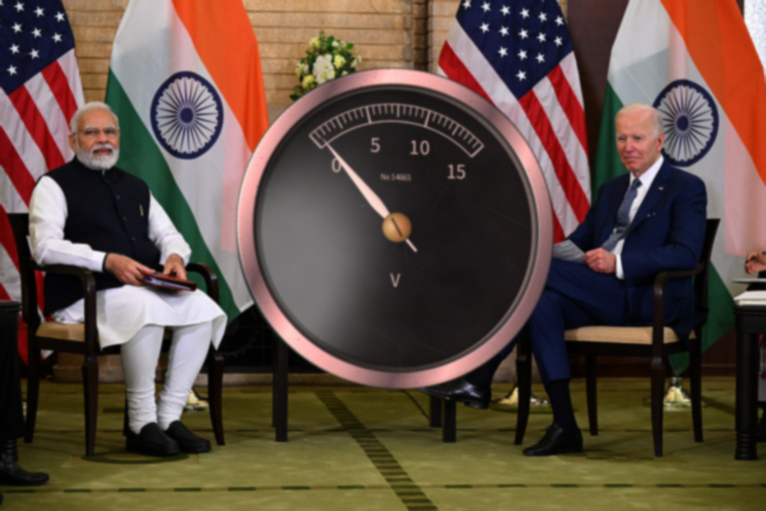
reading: 0.5
